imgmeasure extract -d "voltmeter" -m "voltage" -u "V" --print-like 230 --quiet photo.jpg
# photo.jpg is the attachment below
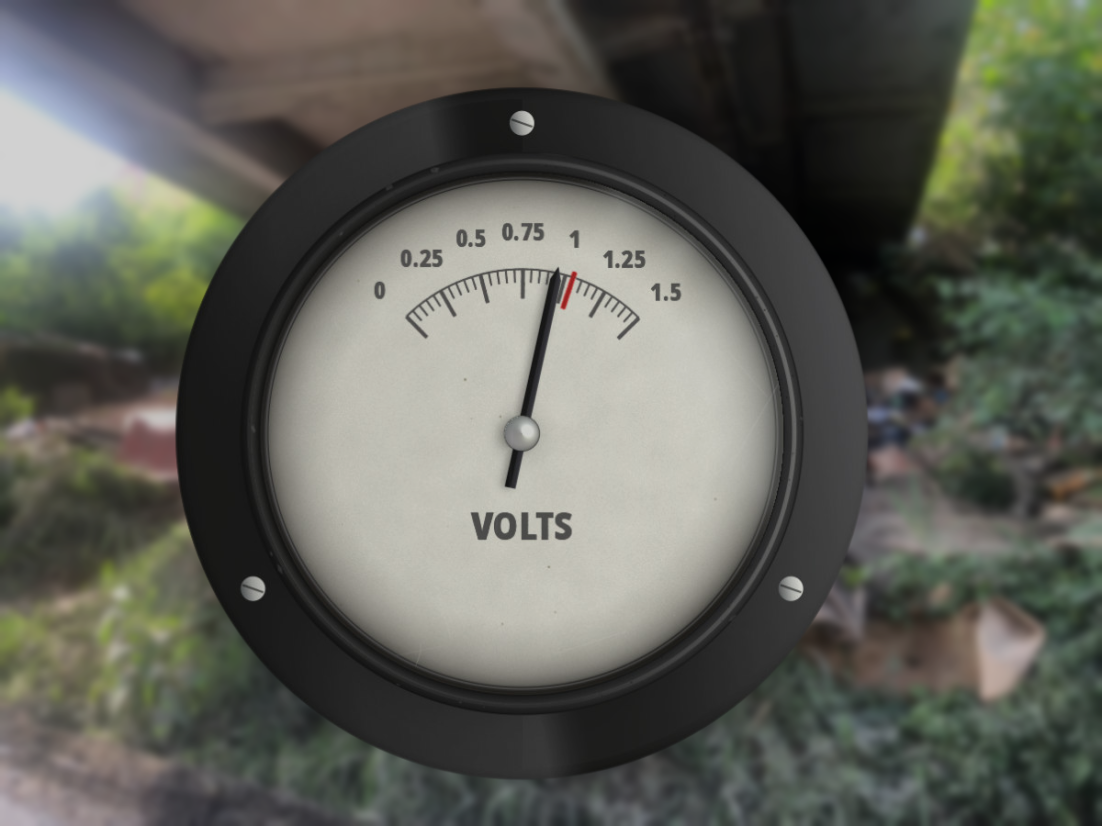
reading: 0.95
